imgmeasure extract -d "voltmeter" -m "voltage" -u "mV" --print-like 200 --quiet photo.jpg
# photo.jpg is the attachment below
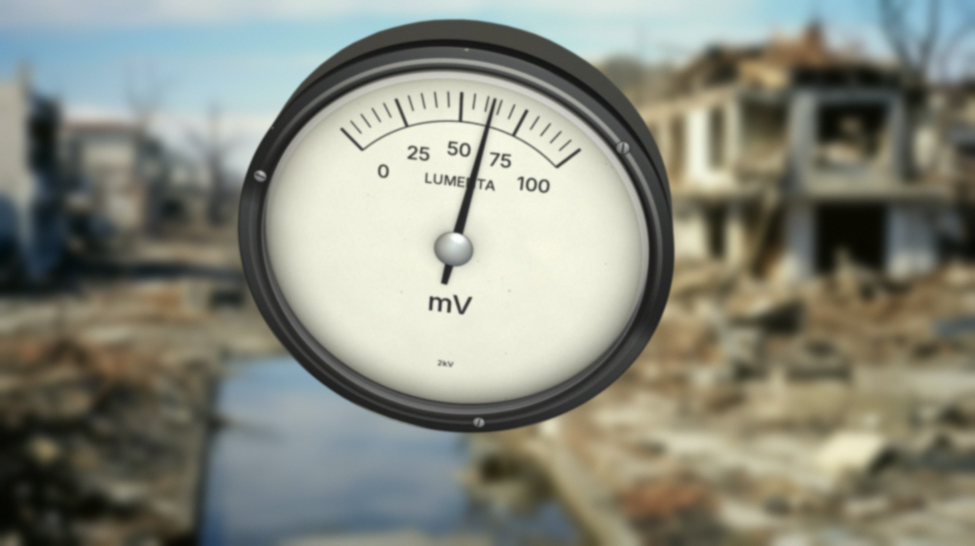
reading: 62.5
